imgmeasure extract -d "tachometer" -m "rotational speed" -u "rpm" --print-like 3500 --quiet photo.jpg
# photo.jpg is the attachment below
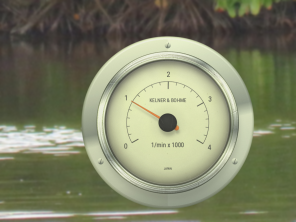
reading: 1000
